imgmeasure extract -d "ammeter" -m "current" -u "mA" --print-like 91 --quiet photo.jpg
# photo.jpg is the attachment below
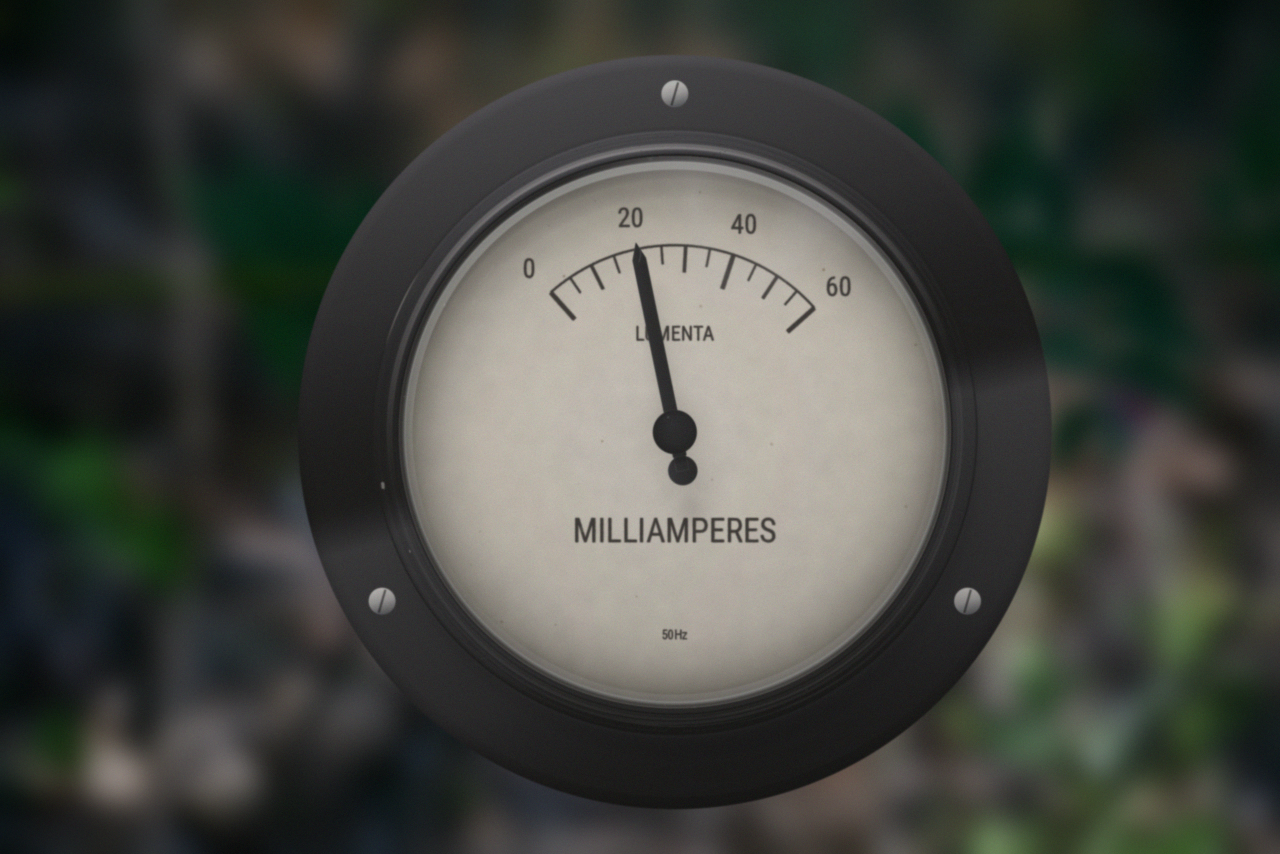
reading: 20
